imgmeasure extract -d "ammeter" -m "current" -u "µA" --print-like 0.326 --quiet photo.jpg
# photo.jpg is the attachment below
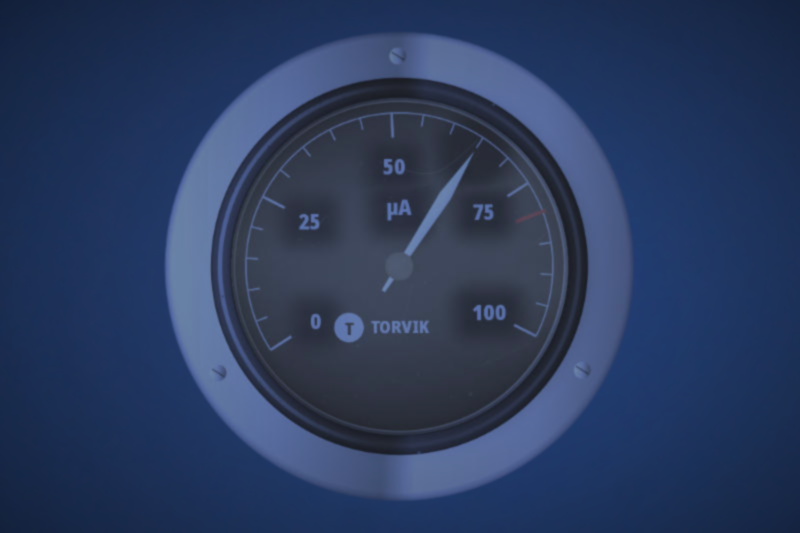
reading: 65
